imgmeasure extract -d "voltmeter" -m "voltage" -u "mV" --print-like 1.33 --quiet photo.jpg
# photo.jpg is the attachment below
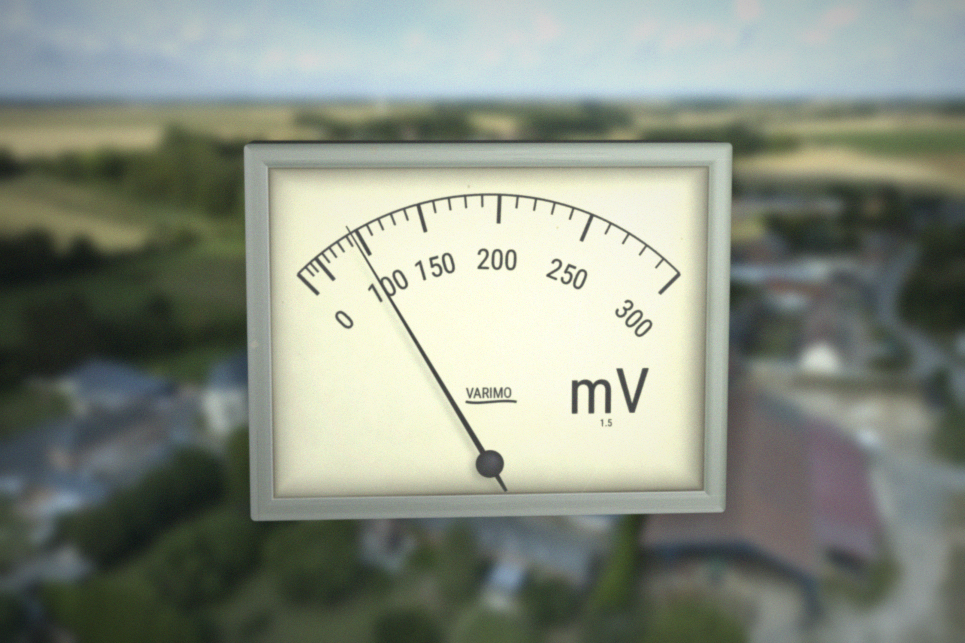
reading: 95
